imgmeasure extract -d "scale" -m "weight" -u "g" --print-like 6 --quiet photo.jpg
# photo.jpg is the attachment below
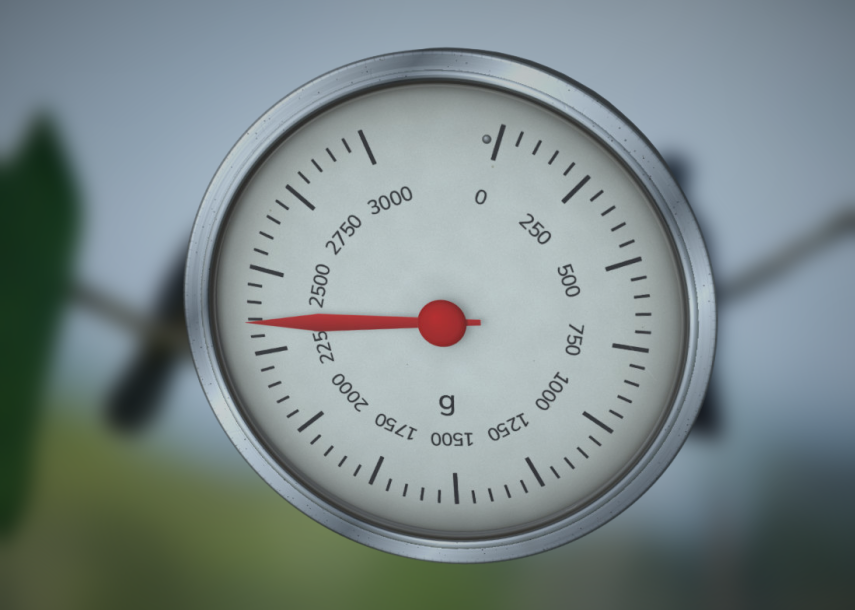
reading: 2350
